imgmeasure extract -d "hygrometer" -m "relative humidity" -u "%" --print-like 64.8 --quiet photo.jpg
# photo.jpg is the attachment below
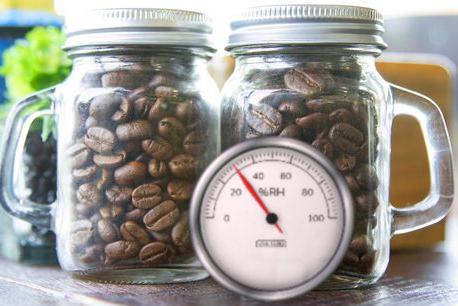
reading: 30
